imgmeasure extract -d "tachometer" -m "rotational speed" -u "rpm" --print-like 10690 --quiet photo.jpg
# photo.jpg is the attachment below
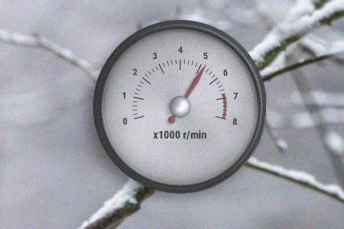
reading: 5200
